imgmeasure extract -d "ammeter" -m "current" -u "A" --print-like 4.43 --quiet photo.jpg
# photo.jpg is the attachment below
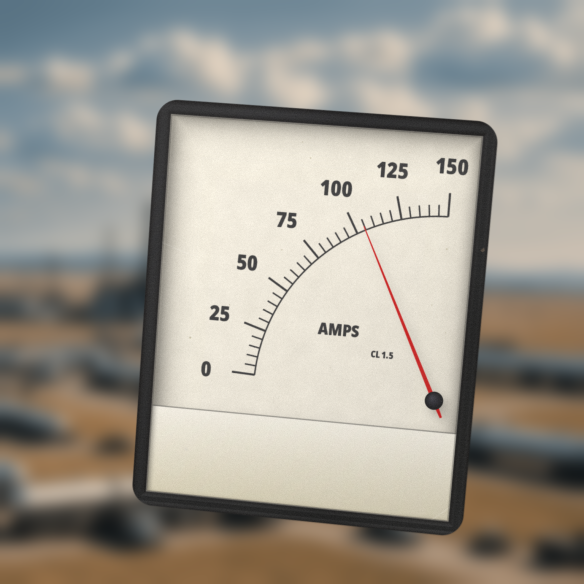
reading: 105
